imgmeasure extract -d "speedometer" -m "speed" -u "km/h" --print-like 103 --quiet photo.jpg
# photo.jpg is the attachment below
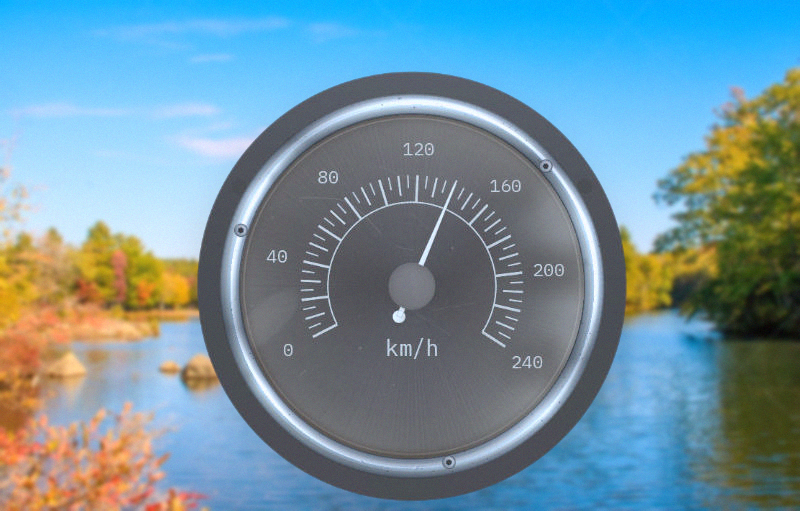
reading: 140
